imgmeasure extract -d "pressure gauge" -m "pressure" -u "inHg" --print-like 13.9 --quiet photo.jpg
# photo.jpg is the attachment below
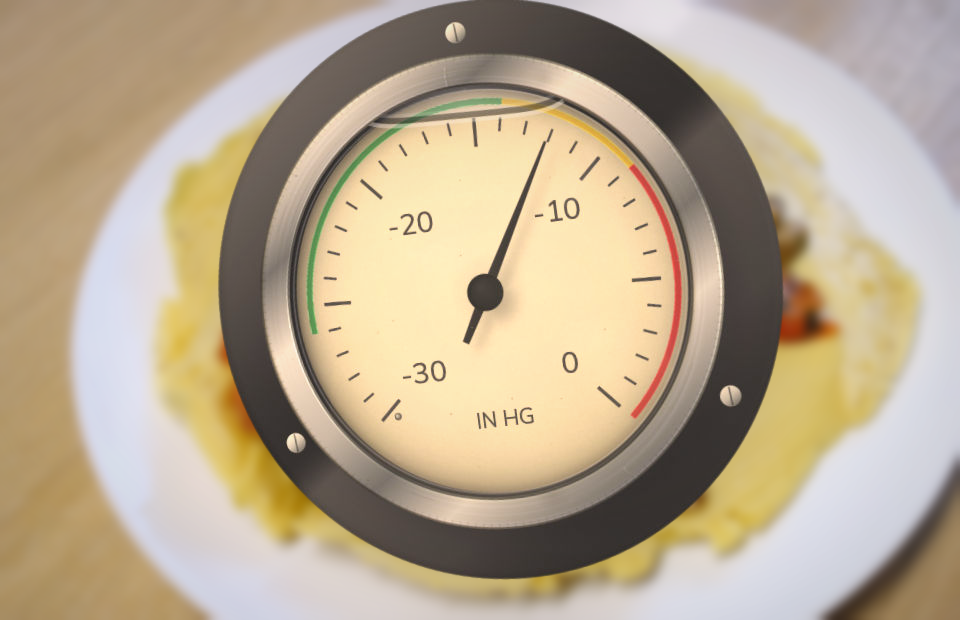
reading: -12
